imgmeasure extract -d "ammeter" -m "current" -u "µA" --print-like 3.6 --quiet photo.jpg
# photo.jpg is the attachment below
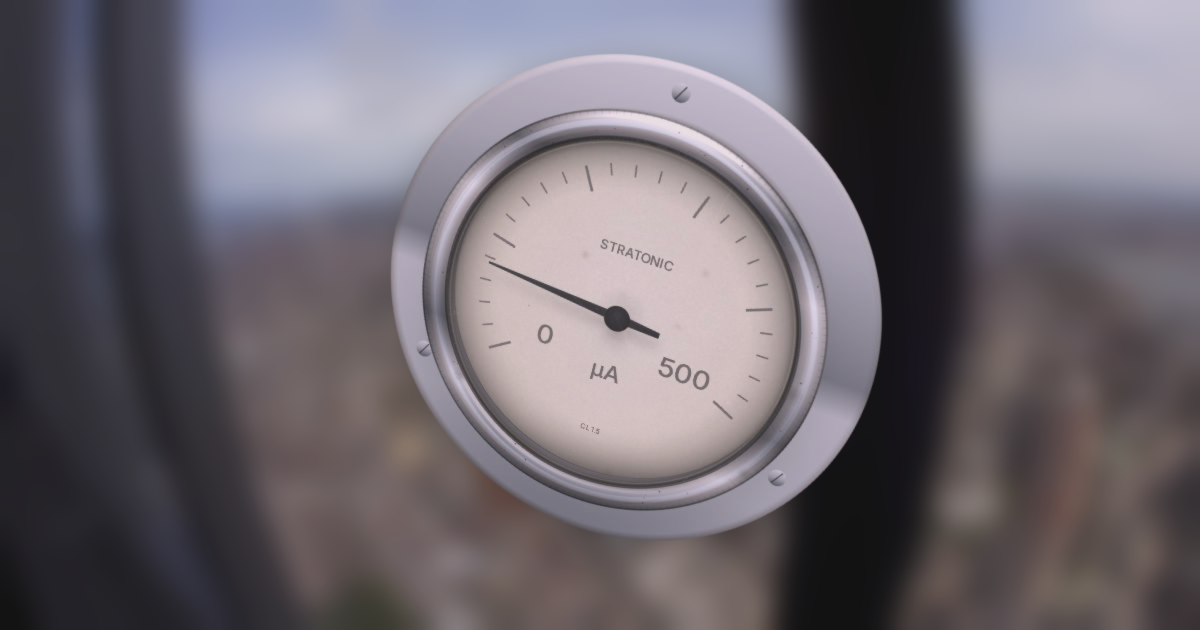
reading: 80
